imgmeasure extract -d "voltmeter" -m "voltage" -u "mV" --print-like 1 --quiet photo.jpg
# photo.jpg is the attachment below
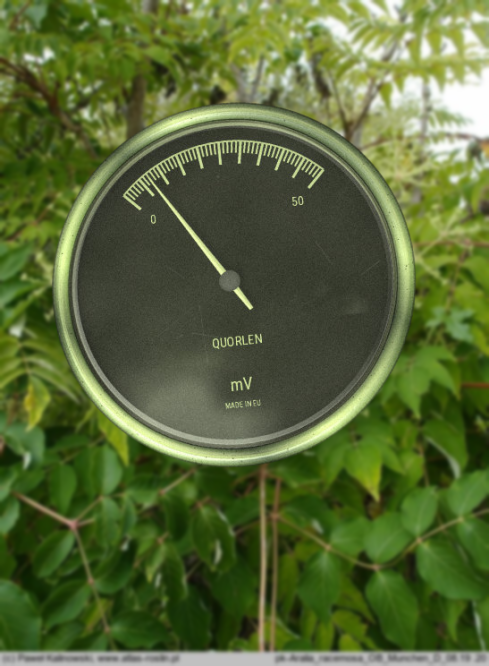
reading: 7
